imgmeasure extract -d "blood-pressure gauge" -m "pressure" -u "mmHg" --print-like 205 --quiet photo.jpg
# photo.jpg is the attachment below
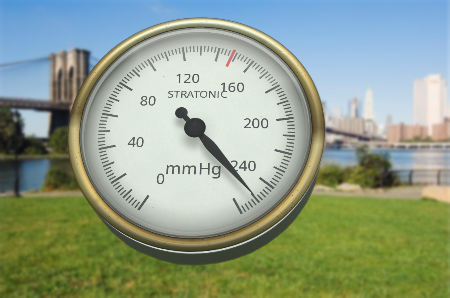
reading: 250
